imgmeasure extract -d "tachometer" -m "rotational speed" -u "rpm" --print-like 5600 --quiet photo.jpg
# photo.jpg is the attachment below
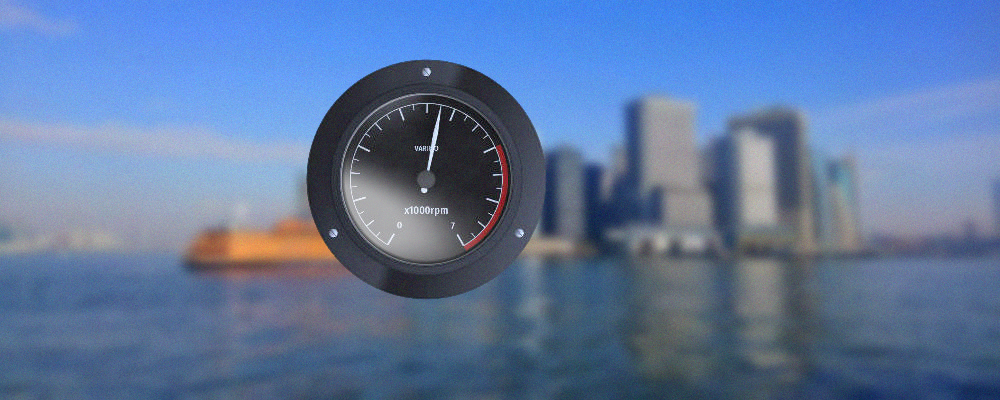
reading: 3750
